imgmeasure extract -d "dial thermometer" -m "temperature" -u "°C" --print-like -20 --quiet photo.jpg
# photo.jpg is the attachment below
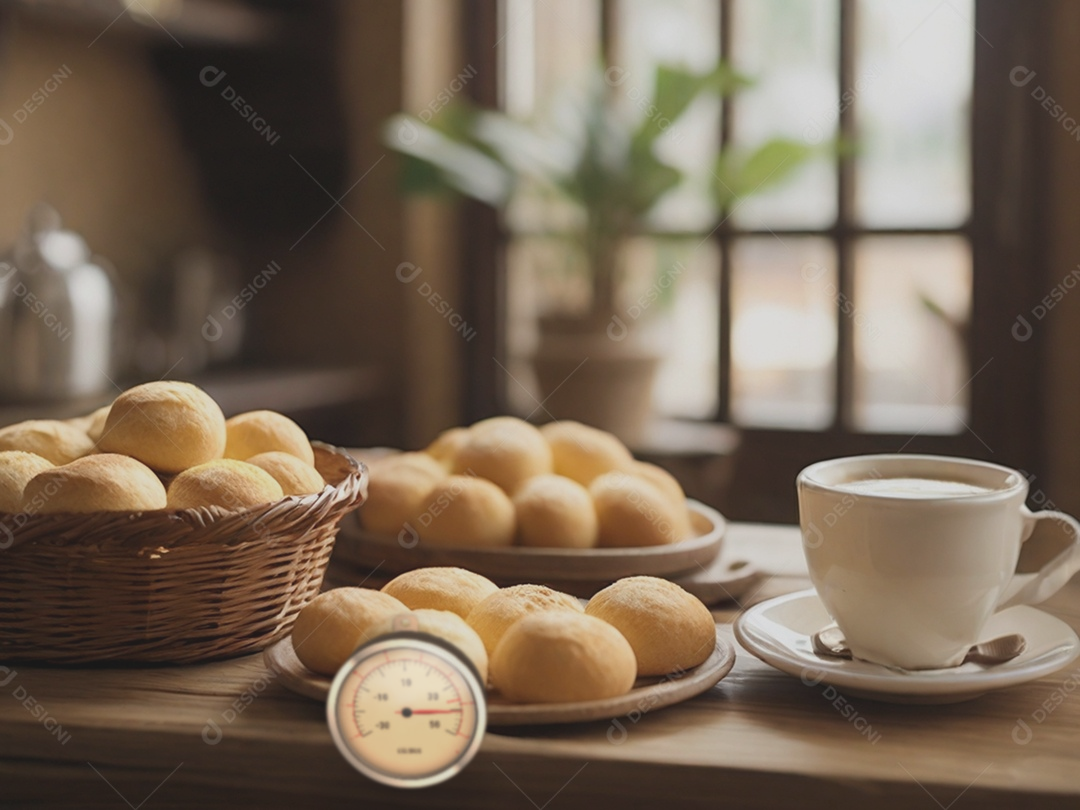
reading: 40
